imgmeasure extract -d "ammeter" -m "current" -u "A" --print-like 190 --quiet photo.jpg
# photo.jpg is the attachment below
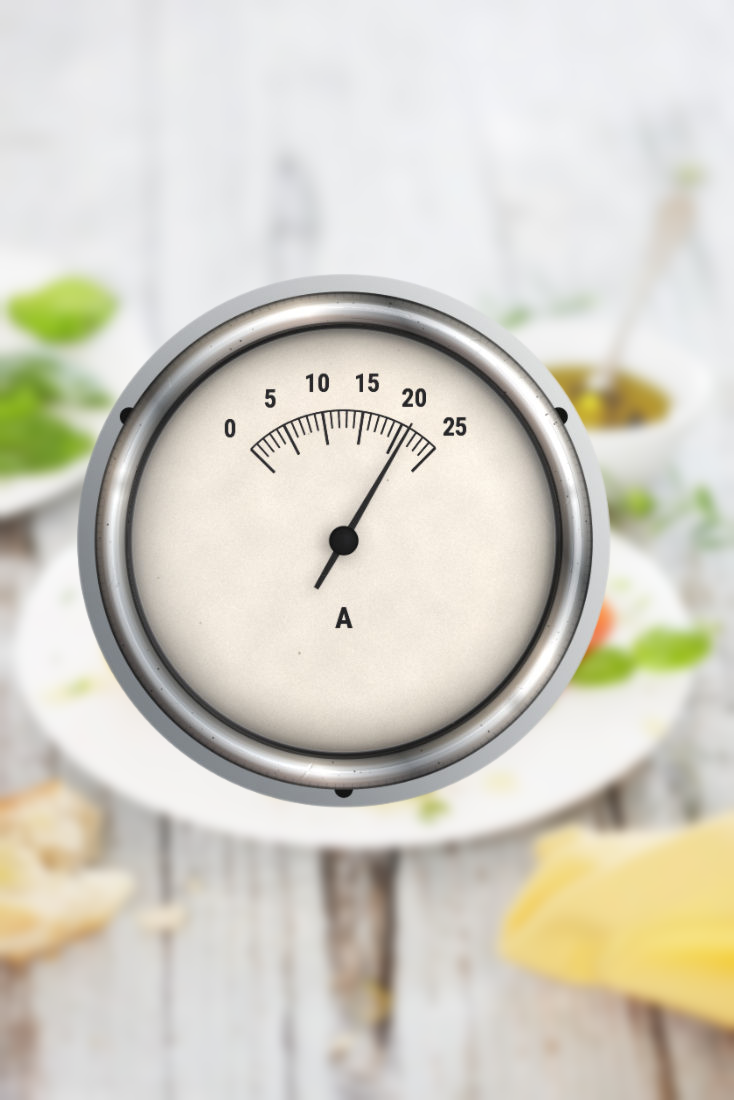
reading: 21
